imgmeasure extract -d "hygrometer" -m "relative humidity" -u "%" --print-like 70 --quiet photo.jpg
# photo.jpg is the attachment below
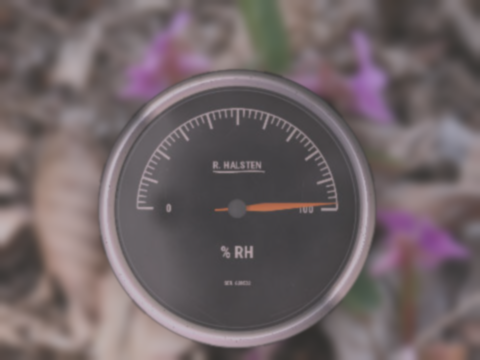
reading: 98
